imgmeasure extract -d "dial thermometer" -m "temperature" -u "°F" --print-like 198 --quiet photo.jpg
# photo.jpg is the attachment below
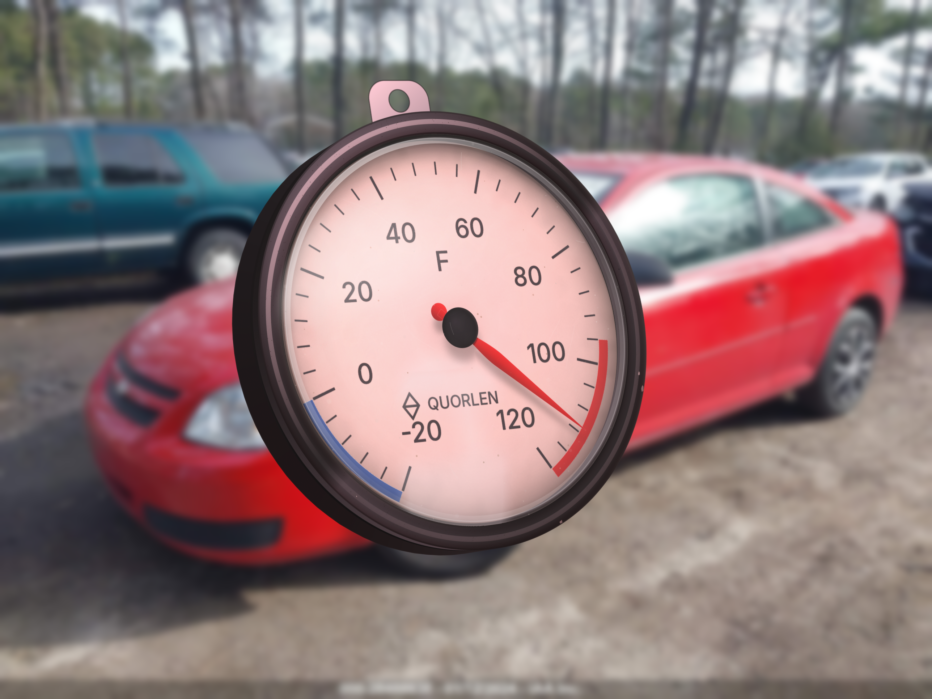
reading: 112
